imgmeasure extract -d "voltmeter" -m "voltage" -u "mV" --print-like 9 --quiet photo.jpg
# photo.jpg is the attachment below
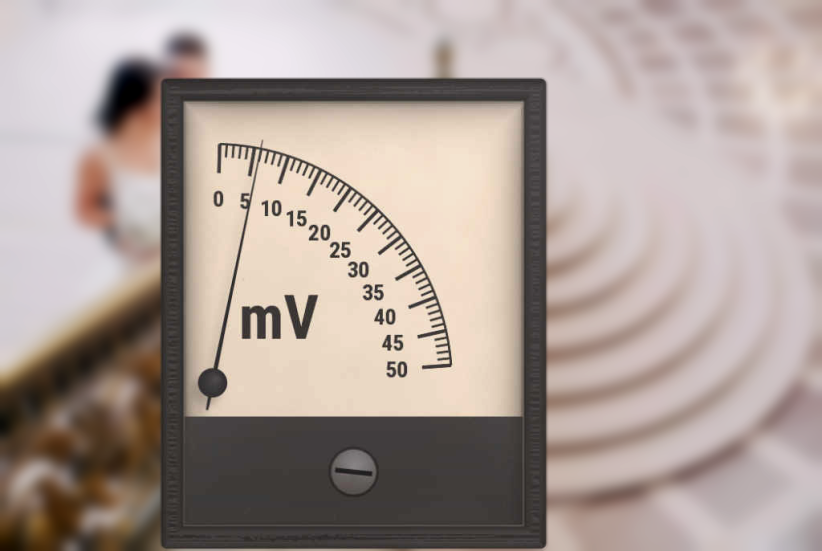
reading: 6
